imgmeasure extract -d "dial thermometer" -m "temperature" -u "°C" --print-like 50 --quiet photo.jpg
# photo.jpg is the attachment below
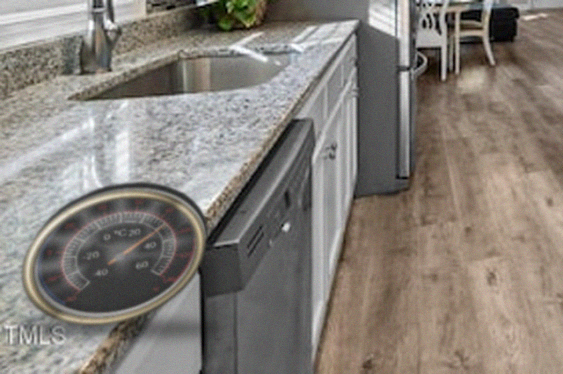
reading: 30
